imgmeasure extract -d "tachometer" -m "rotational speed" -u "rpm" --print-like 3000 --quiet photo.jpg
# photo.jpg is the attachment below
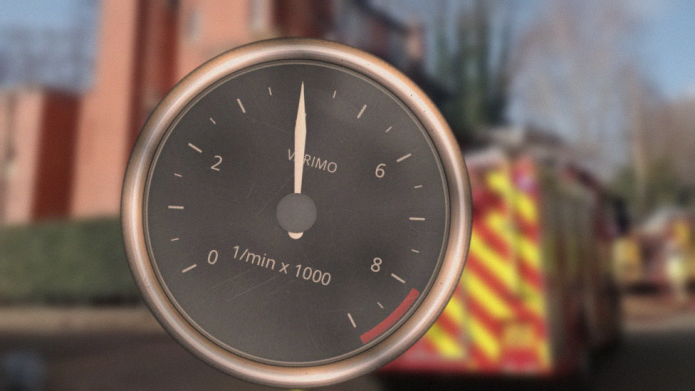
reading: 4000
